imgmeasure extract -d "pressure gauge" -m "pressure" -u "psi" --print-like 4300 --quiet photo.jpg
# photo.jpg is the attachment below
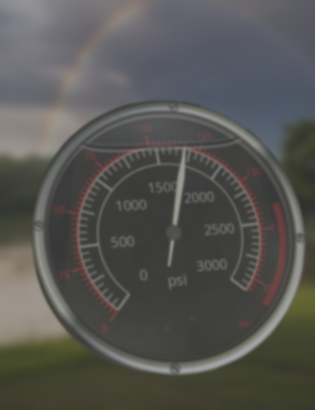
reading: 1700
